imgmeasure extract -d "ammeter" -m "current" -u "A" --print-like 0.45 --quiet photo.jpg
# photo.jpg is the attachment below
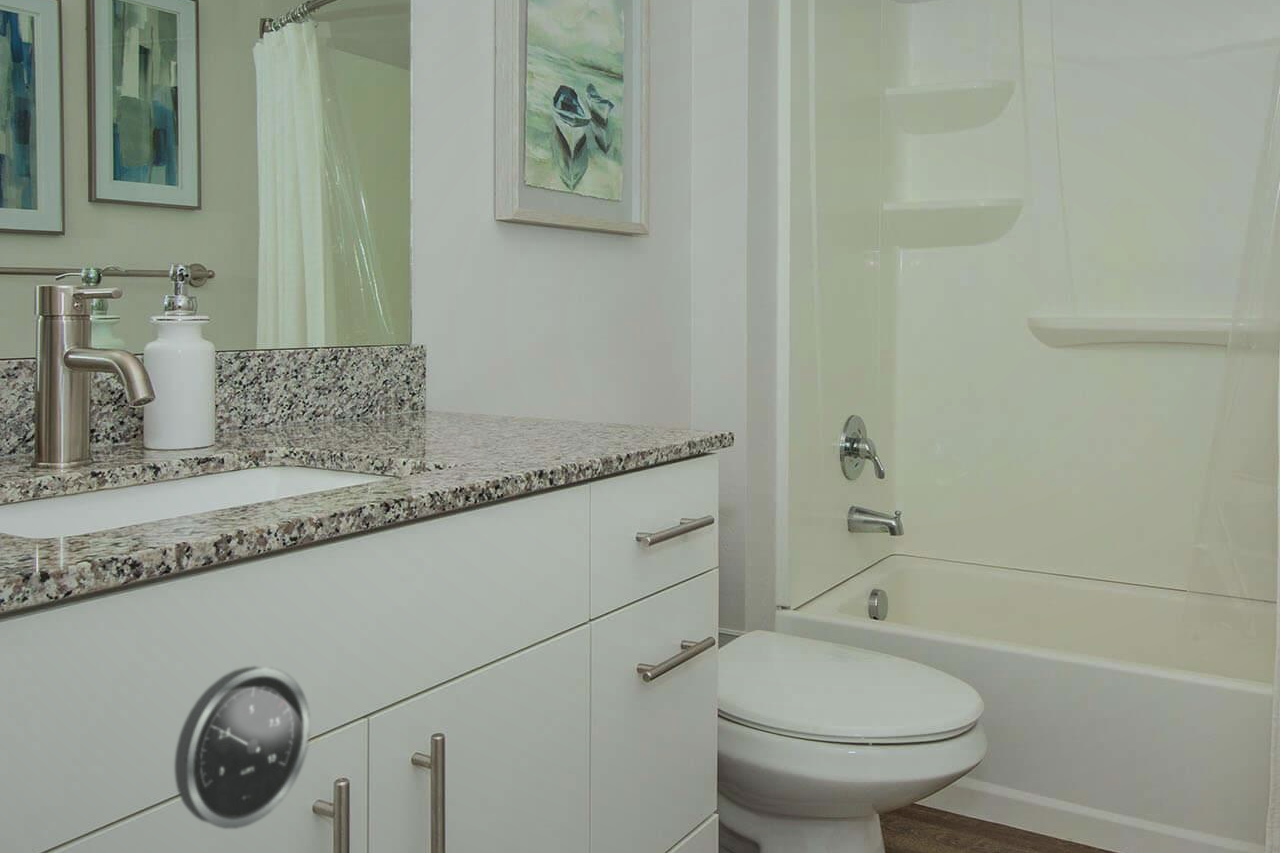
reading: 2.5
